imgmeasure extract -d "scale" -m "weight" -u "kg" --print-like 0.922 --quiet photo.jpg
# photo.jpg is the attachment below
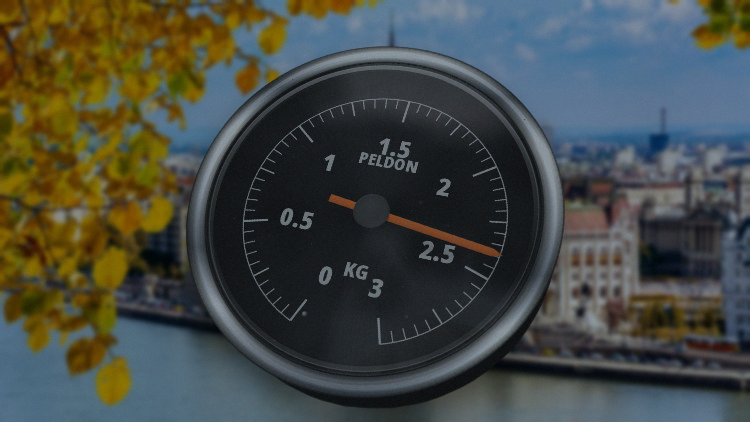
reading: 2.4
